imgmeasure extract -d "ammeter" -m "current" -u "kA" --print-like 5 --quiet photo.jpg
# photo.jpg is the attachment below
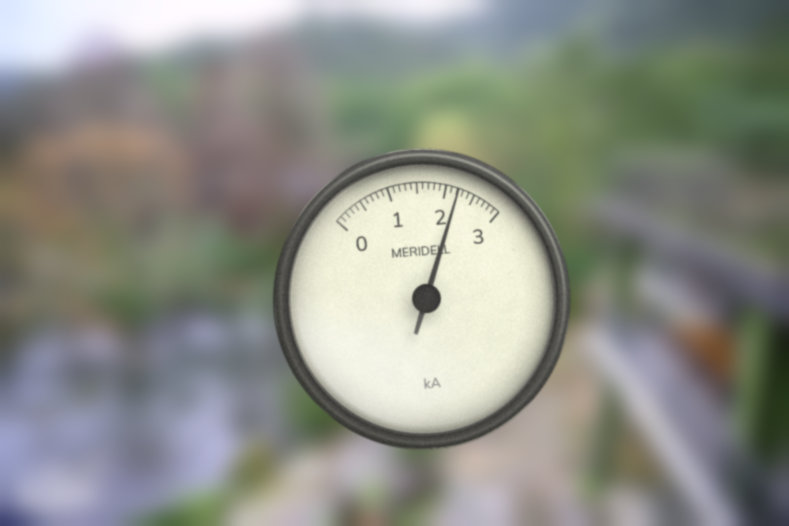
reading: 2.2
